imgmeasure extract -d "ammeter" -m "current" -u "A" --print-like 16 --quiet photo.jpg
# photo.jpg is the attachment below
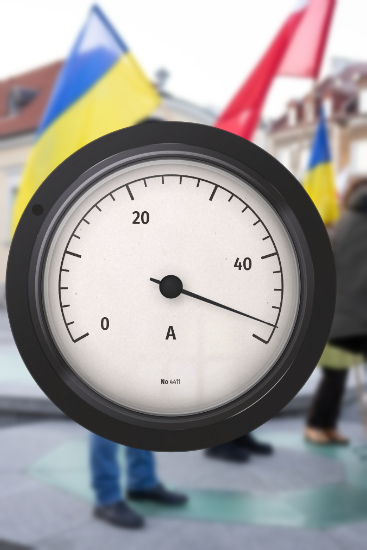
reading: 48
